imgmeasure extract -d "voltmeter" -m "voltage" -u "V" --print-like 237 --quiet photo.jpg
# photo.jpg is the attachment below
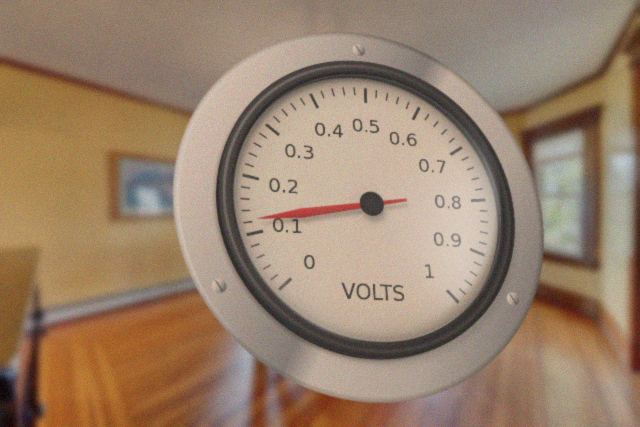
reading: 0.12
